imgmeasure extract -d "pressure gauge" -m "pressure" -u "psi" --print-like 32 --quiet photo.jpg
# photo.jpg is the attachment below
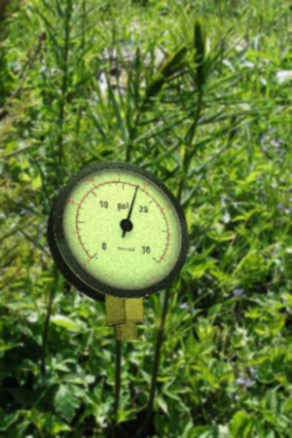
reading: 17
